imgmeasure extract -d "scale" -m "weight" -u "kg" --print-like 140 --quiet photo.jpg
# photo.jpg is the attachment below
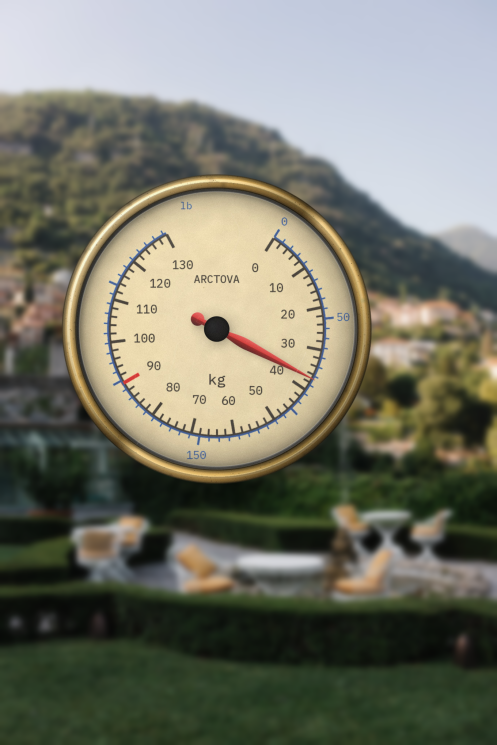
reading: 37
